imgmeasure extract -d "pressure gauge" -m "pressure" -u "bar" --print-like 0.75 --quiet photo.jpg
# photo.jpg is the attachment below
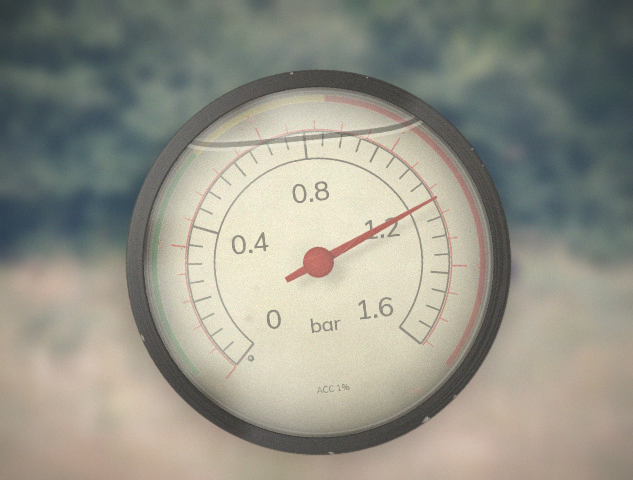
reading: 1.2
